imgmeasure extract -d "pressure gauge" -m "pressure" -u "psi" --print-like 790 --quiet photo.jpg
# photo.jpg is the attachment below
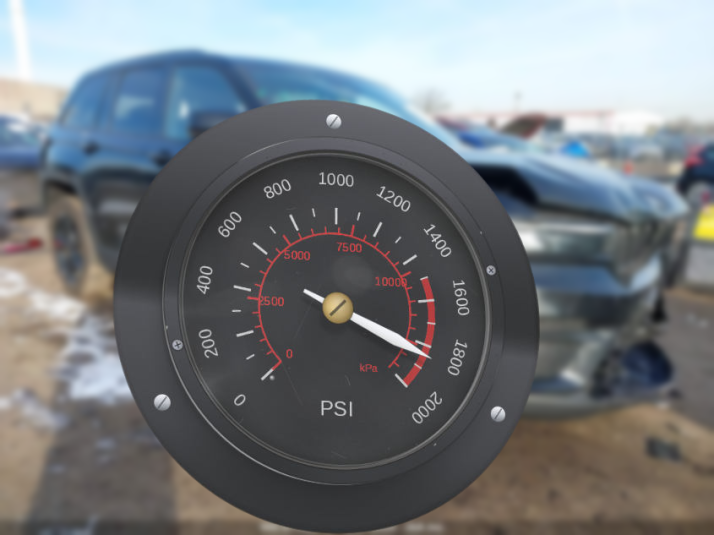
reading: 1850
